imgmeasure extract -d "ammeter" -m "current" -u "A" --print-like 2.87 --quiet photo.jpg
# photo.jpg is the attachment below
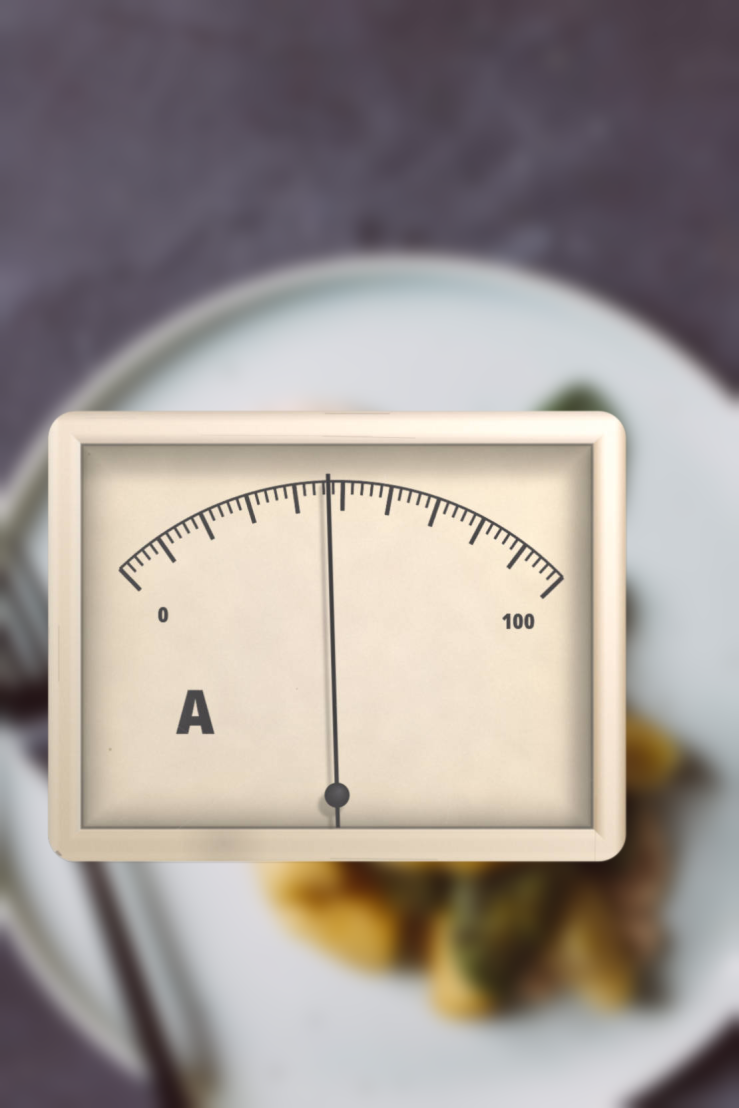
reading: 47
